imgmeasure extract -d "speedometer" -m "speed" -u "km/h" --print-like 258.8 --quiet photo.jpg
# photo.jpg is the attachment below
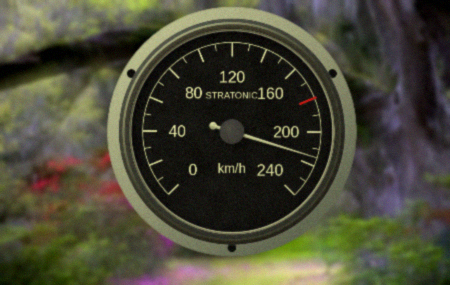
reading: 215
